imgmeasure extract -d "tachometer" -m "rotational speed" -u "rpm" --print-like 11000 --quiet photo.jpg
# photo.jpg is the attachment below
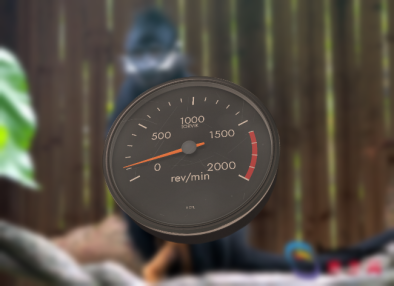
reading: 100
